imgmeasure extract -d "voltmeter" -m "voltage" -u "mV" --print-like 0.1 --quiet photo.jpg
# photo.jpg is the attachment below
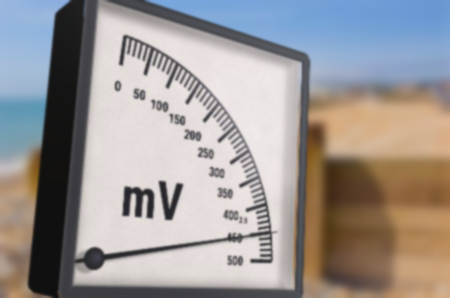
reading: 450
